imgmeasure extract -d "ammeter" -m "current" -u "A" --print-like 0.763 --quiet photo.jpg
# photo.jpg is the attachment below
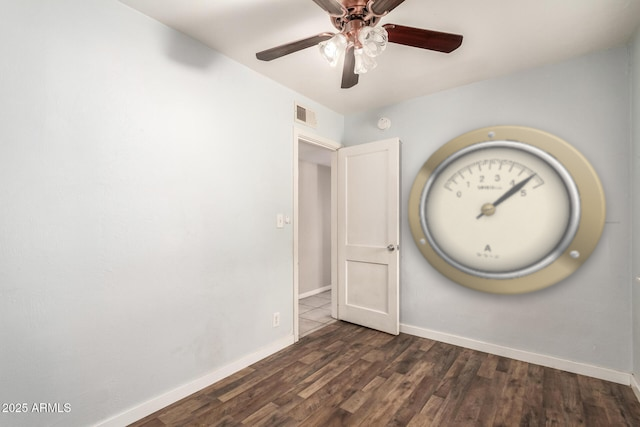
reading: 4.5
